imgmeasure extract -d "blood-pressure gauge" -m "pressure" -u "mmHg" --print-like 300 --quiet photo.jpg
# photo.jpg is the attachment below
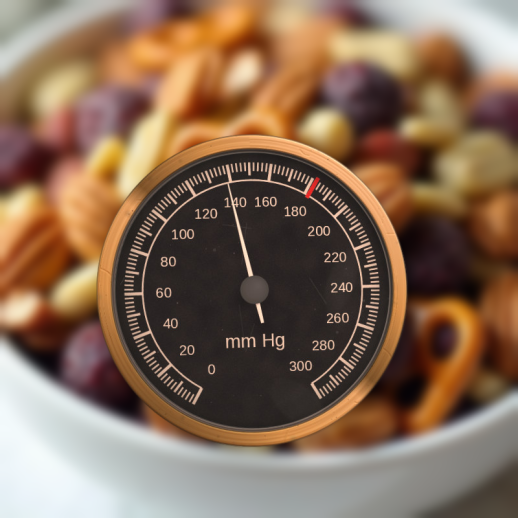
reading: 138
